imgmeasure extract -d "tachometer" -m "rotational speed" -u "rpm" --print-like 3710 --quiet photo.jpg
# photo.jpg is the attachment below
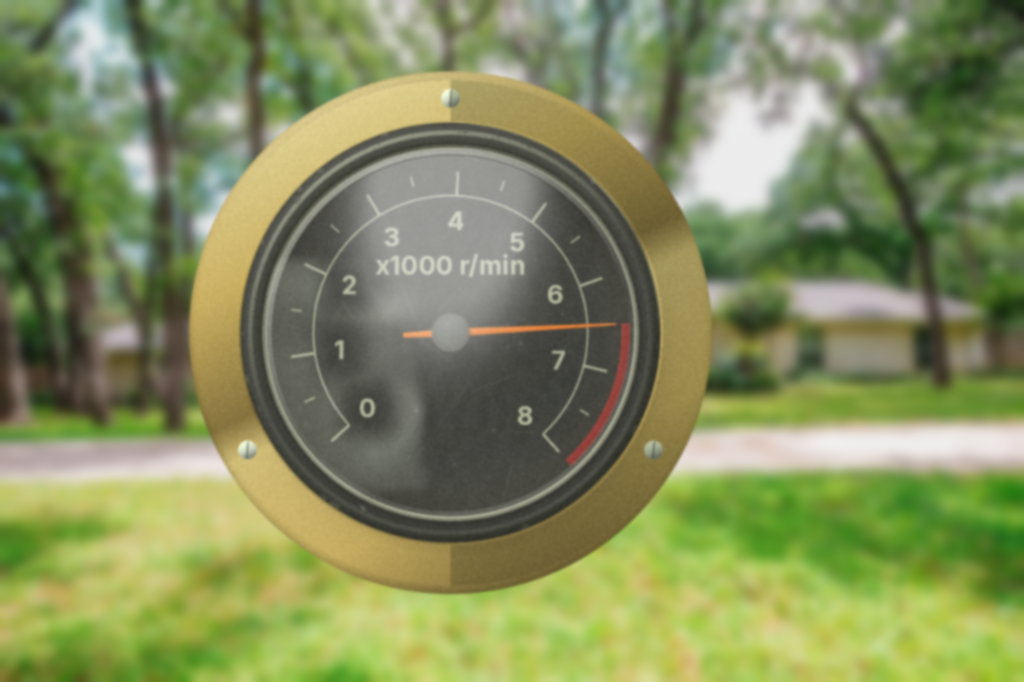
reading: 6500
